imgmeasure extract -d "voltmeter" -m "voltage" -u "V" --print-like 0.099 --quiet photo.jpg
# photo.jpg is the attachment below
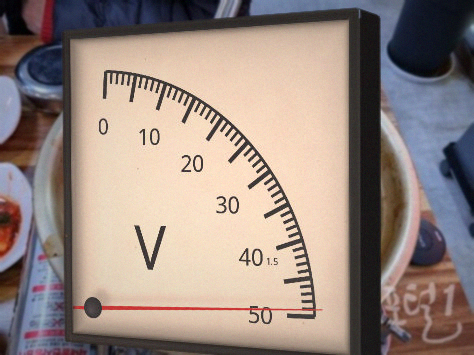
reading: 49
